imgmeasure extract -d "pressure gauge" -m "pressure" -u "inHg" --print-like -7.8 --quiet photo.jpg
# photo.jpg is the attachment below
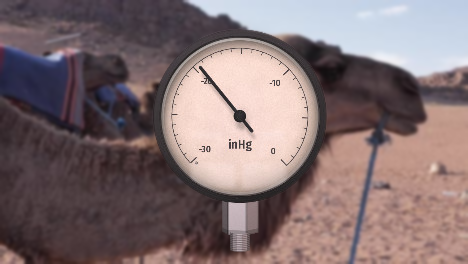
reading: -19.5
